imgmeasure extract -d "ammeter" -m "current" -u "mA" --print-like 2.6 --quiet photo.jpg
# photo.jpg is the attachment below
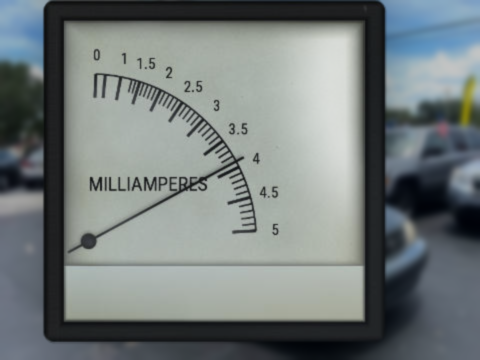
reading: 3.9
